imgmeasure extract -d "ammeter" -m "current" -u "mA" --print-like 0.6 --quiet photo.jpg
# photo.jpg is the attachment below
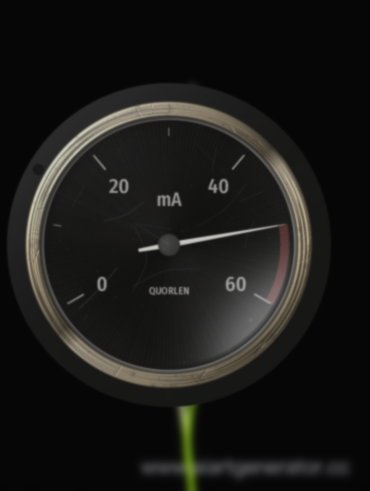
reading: 50
